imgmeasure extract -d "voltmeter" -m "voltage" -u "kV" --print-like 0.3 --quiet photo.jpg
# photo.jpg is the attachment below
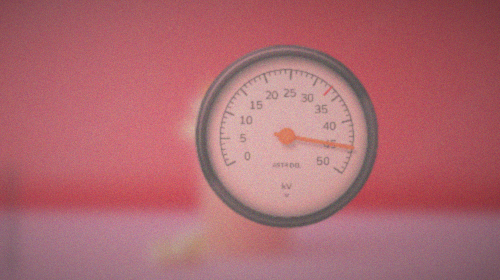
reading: 45
